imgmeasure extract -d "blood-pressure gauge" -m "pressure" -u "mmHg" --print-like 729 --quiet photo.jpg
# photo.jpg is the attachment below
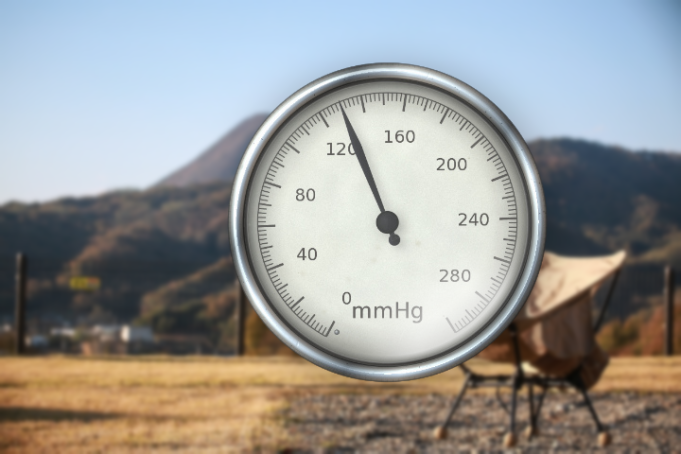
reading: 130
